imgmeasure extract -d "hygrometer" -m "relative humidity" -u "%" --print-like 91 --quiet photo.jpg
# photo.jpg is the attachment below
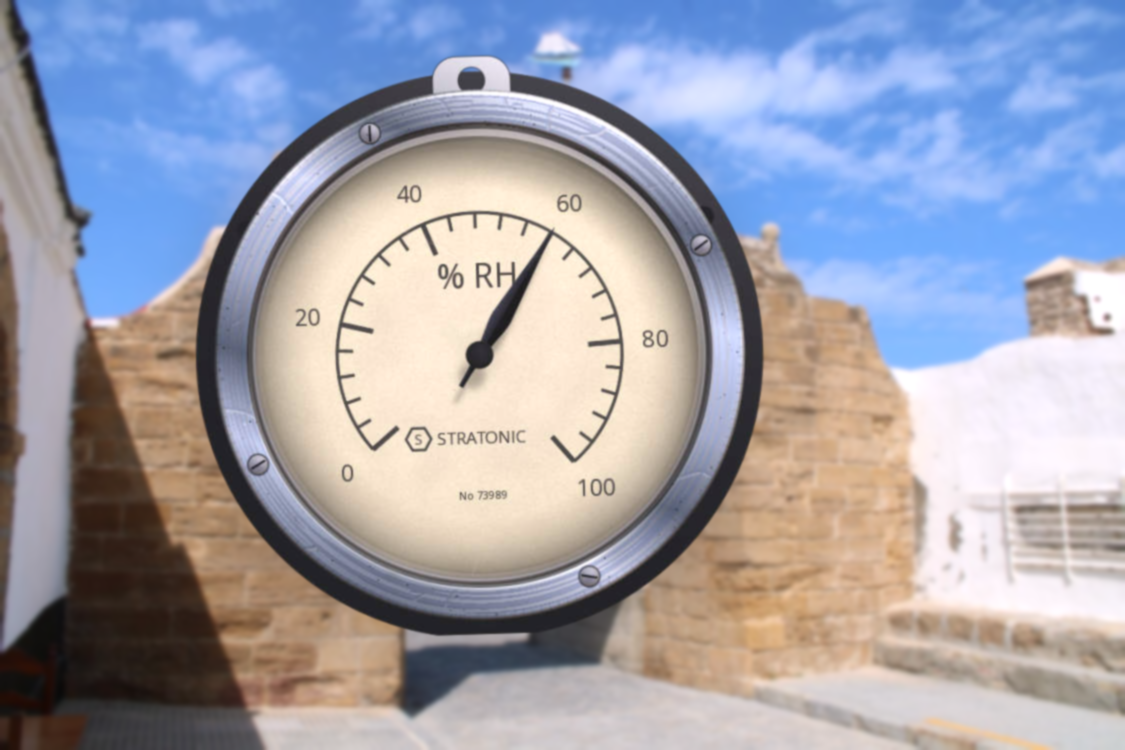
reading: 60
